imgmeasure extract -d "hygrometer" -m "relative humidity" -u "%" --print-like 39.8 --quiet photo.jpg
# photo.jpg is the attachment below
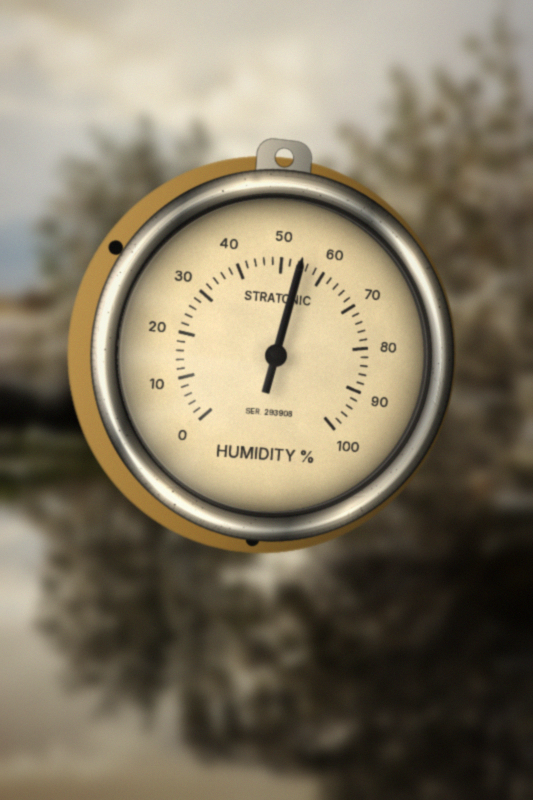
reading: 54
